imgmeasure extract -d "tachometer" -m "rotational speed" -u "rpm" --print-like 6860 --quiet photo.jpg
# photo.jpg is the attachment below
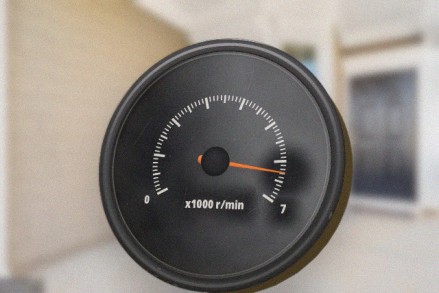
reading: 6300
